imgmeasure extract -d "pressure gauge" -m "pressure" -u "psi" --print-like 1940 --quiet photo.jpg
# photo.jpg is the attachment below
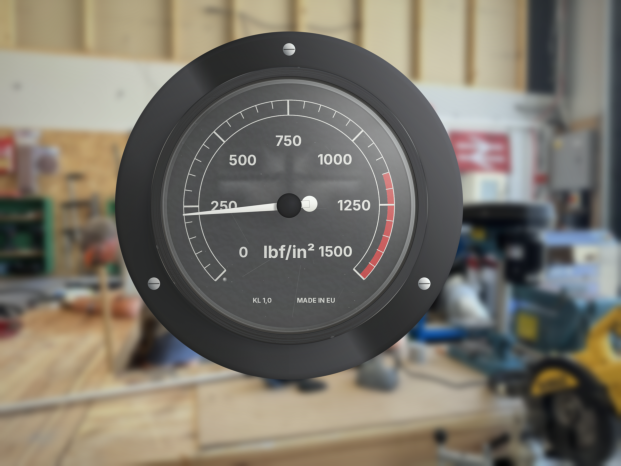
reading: 225
